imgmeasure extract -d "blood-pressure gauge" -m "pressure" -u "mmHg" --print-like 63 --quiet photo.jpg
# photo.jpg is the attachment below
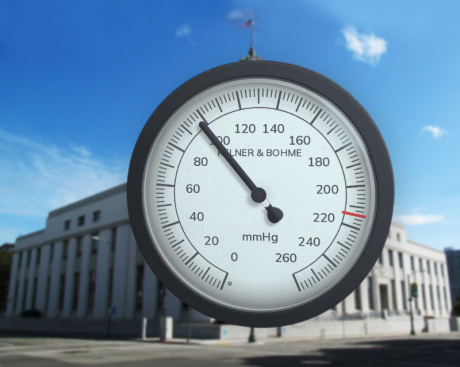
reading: 98
